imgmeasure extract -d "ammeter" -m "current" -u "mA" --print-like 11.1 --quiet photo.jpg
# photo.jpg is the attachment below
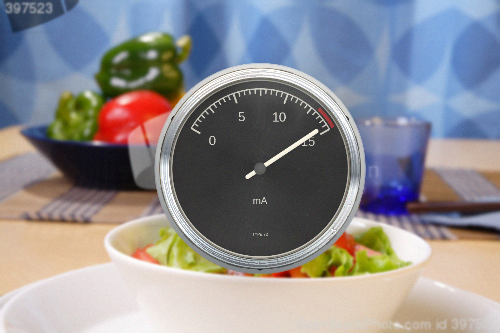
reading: 14.5
